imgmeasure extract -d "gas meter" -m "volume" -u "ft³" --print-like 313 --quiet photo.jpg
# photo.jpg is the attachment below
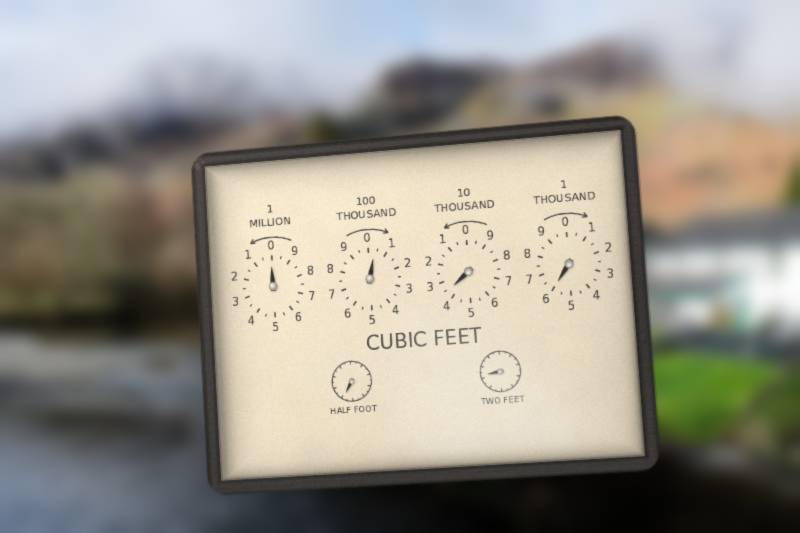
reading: 3600
